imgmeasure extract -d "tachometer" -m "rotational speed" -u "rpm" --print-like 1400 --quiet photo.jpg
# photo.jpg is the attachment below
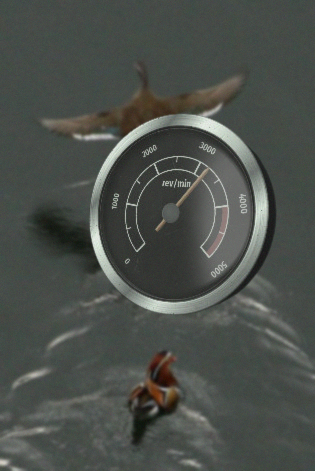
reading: 3250
